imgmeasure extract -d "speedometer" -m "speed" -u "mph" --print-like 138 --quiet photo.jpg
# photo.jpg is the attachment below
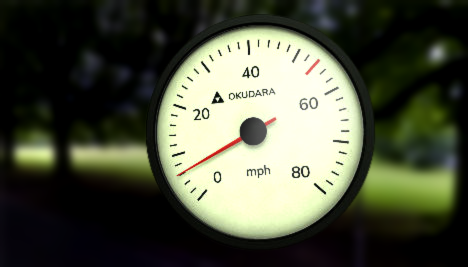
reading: 6
